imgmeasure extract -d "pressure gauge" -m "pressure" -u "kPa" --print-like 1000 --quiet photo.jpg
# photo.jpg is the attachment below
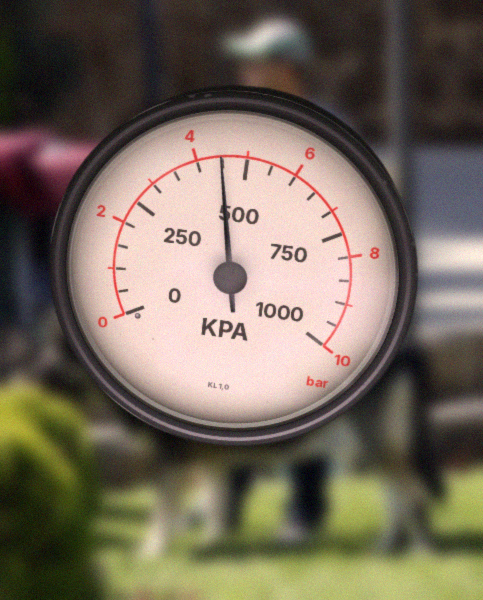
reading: 450
